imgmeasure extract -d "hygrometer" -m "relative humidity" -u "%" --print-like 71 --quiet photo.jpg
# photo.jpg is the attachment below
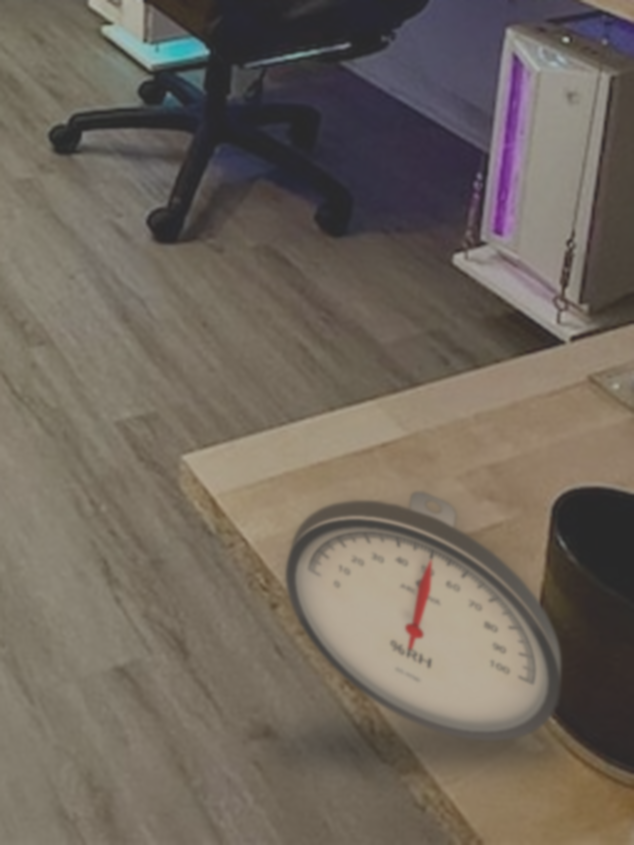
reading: 50
